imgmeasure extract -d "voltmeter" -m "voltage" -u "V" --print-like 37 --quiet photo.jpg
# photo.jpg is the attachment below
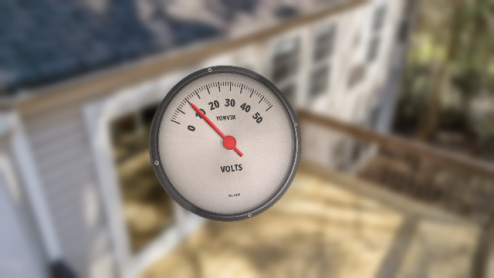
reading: 10
